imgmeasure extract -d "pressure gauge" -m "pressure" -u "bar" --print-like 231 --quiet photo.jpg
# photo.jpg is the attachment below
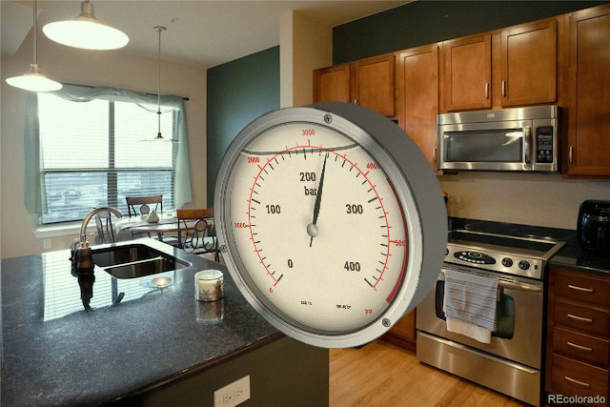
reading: 230
